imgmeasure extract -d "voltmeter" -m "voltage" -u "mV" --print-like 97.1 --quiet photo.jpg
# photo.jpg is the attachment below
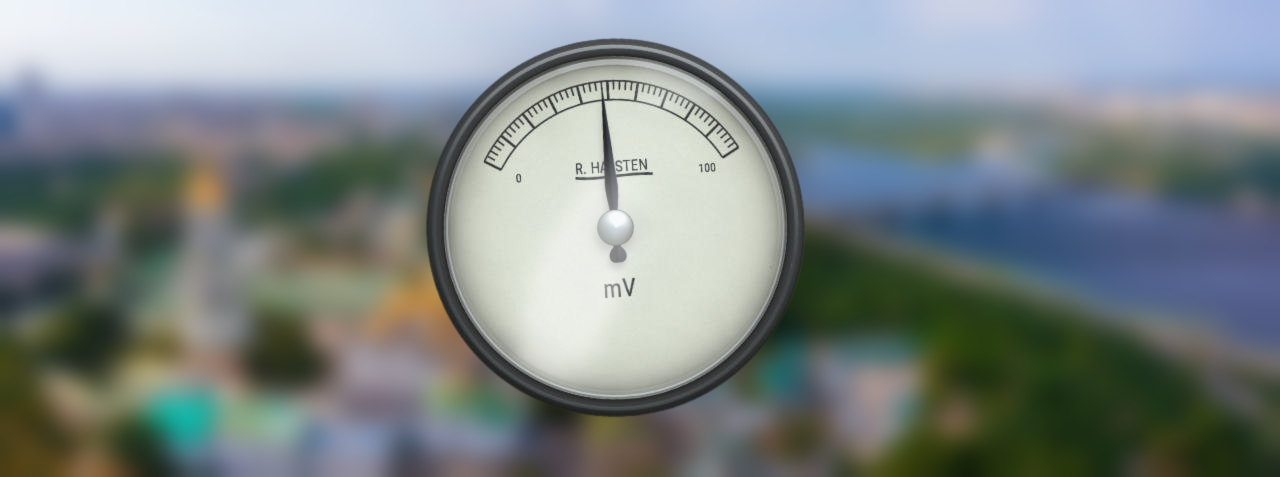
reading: 48
